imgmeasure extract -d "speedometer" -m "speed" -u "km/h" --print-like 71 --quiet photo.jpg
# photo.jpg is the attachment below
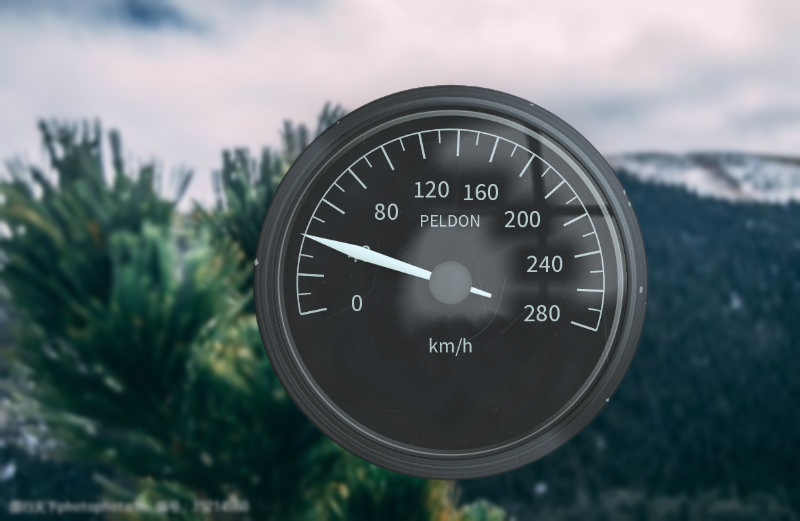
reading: 40
